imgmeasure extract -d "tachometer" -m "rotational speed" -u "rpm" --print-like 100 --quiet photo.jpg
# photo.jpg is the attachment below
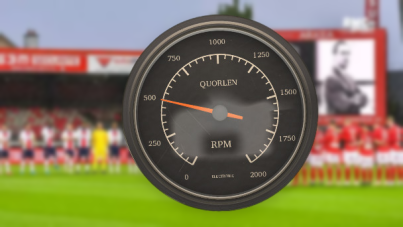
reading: 500
